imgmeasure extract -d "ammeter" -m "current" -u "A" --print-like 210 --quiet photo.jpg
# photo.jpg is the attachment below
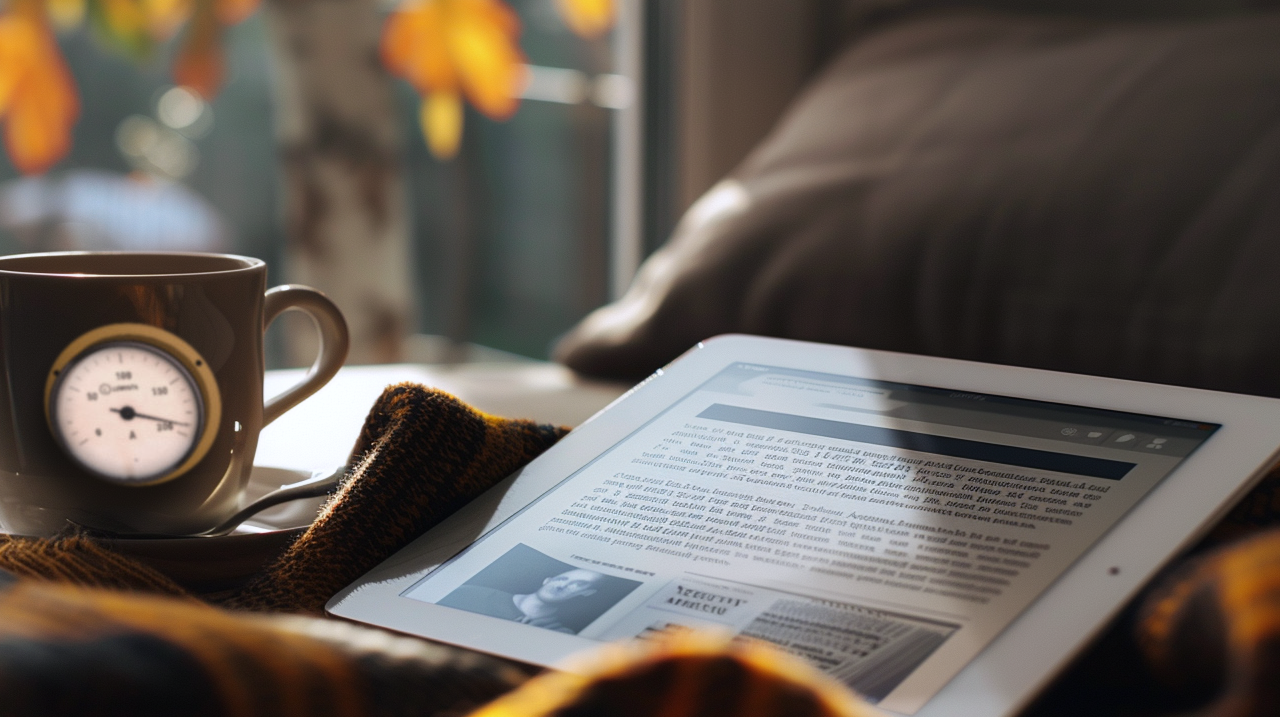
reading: 190
